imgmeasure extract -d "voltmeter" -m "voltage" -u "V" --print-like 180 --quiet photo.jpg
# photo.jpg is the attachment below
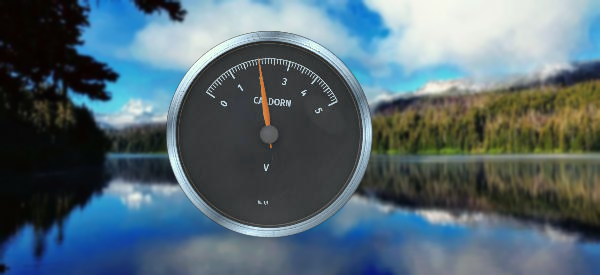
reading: 2
